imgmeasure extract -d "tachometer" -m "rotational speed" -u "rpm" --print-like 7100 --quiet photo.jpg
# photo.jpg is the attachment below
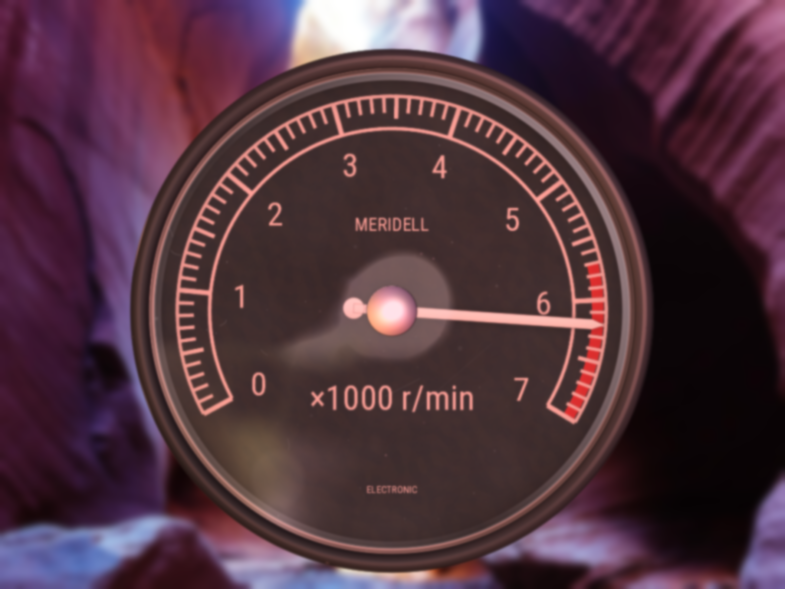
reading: 6200
